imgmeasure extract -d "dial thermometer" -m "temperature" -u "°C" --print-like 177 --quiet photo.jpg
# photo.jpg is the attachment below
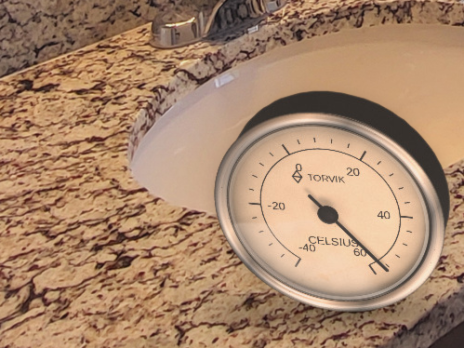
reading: 56
